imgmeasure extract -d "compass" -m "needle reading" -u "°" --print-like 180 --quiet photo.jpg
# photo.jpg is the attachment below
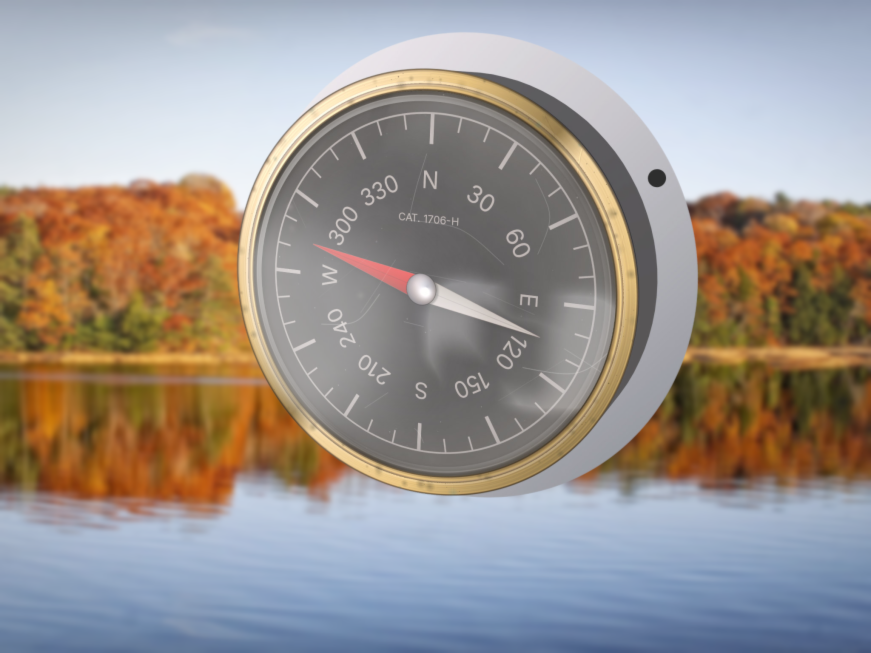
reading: 285
